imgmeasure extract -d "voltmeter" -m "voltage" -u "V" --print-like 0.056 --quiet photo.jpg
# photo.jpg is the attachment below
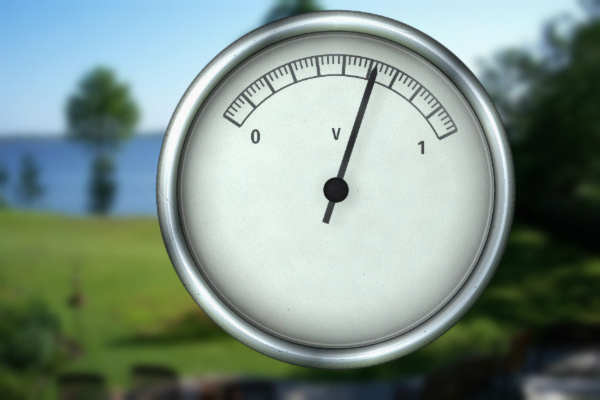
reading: 0.62
